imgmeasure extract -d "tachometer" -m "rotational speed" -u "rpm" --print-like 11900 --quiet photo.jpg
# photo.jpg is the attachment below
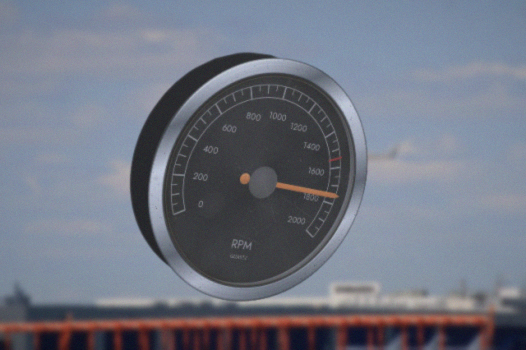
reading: 1750
